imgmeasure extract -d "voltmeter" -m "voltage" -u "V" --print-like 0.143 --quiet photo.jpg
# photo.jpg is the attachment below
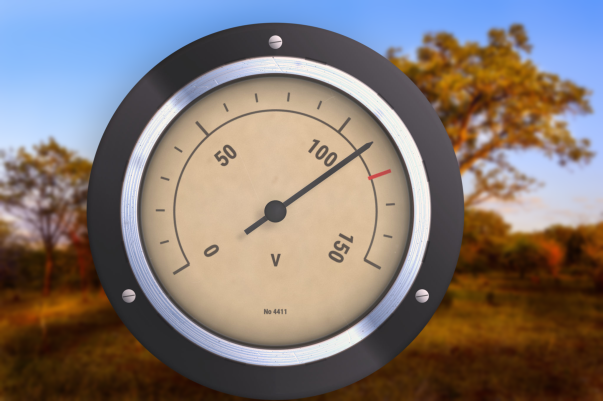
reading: 110
